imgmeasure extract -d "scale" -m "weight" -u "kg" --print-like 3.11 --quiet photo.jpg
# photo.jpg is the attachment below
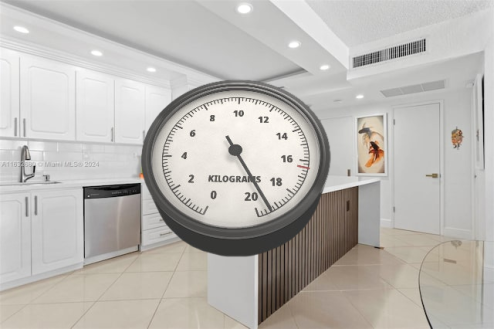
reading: 19.4
